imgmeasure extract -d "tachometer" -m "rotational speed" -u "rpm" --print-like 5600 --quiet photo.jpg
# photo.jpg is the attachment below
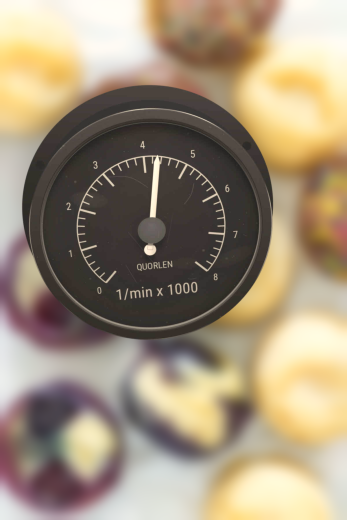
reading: 4300
